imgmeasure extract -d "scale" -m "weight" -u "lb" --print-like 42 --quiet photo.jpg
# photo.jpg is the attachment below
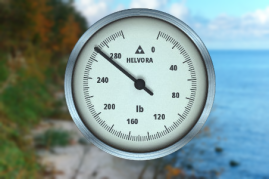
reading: 270
